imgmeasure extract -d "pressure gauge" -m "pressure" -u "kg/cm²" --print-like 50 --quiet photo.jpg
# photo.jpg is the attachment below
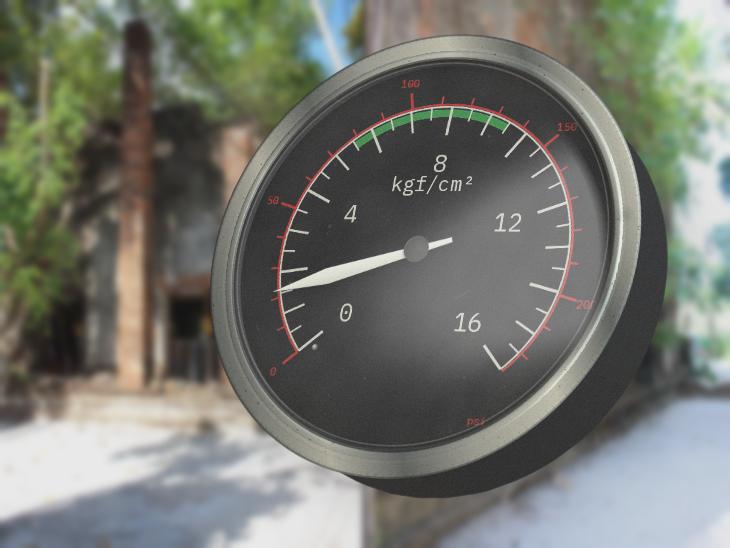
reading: 1.5
